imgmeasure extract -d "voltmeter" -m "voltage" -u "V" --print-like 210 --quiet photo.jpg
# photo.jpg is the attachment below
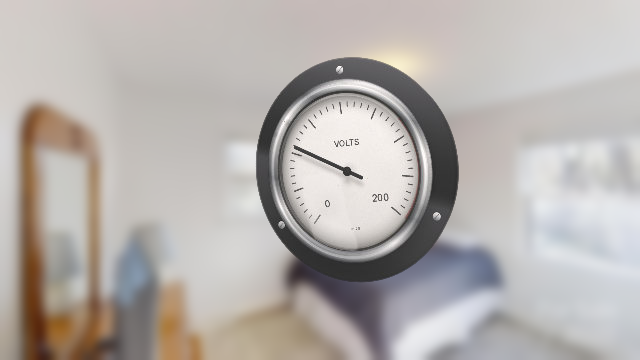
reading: 55
